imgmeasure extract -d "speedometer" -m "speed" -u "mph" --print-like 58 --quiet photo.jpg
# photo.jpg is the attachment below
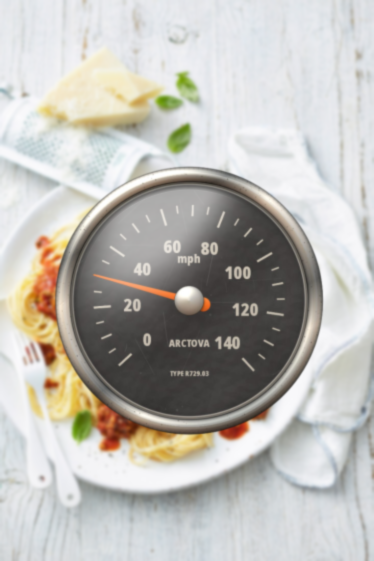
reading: 30
